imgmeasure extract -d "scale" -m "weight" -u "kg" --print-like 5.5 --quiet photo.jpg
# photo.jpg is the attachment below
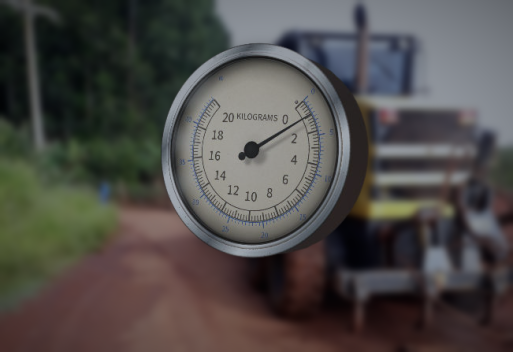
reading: 1
